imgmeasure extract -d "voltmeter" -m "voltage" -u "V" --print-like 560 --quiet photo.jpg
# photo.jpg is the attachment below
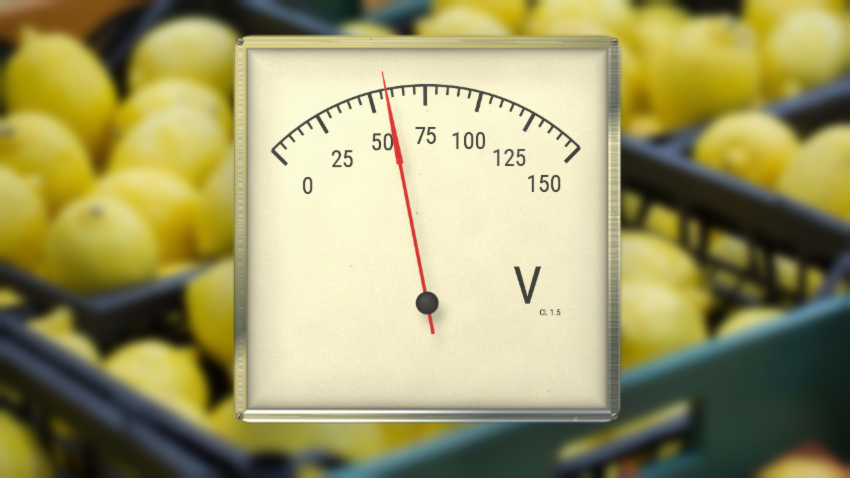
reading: 57.5
